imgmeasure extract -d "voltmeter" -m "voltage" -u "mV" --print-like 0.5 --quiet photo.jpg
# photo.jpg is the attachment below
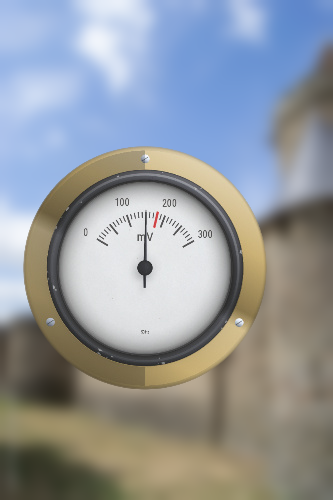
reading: 150
